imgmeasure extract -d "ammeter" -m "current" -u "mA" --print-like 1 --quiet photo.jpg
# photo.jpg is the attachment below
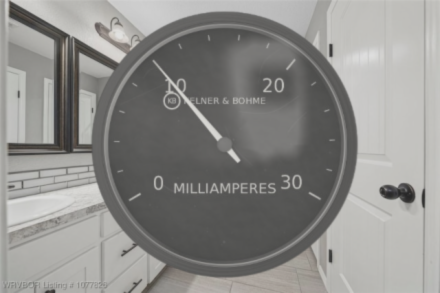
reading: 10
